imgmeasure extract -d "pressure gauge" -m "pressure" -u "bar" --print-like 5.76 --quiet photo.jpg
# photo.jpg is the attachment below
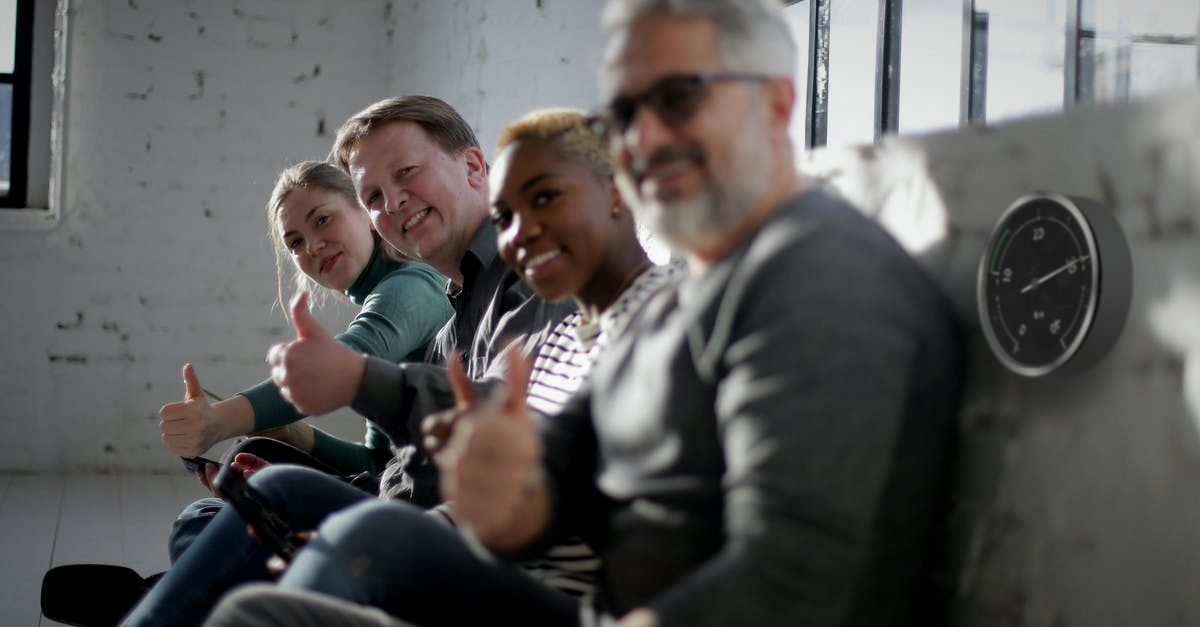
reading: 30
